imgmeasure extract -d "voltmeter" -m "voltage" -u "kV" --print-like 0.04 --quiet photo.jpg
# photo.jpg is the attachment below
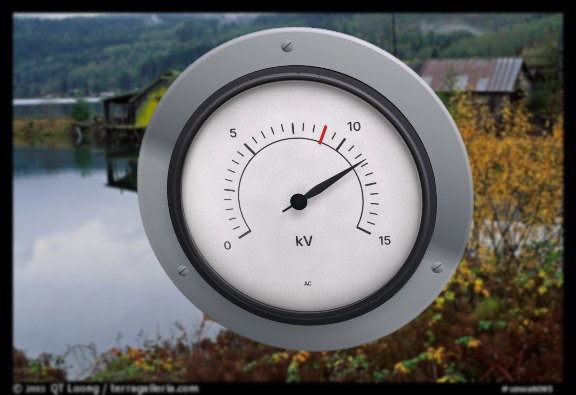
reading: 11.25
